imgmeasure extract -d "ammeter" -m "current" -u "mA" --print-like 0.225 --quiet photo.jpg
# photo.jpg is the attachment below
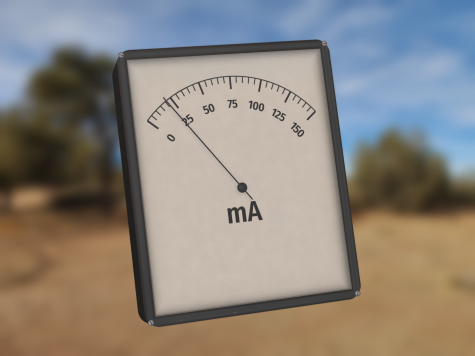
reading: 20
